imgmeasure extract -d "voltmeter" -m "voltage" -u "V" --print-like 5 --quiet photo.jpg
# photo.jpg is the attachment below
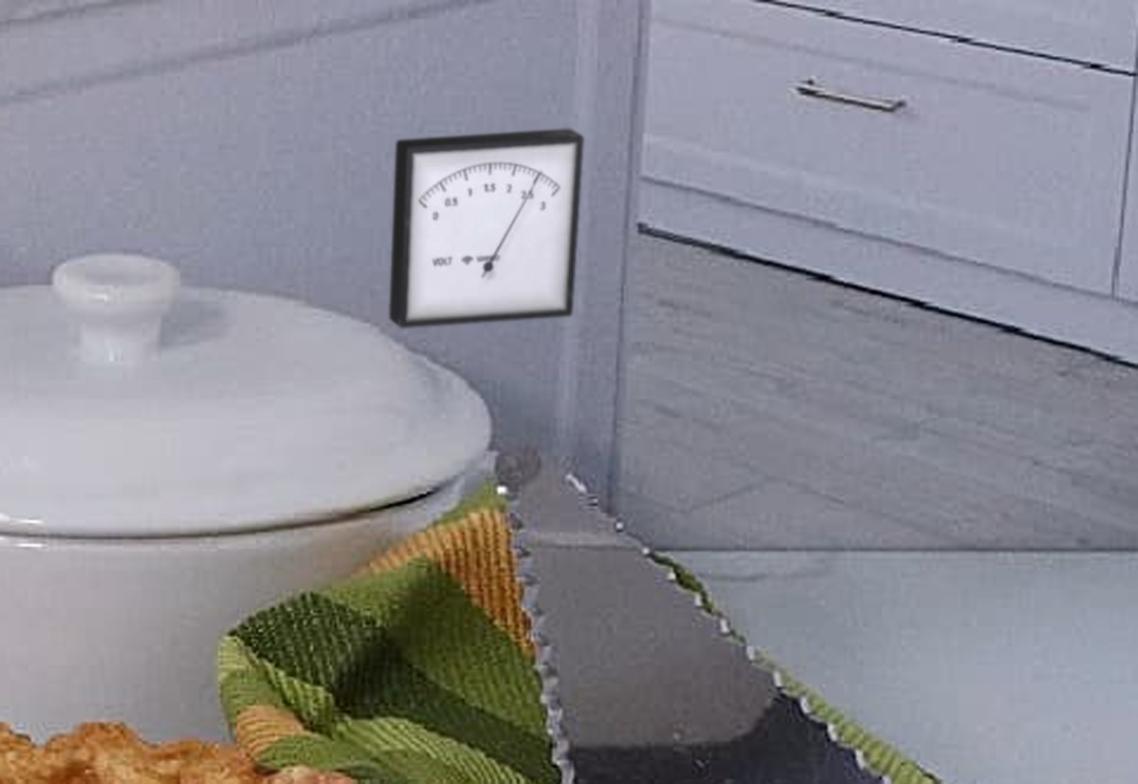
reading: 2.5
